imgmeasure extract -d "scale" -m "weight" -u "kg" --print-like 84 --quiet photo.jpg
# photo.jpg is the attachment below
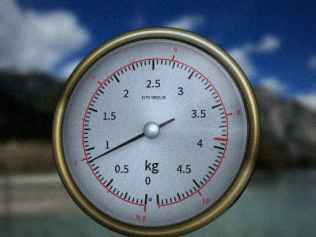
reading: 0.85
